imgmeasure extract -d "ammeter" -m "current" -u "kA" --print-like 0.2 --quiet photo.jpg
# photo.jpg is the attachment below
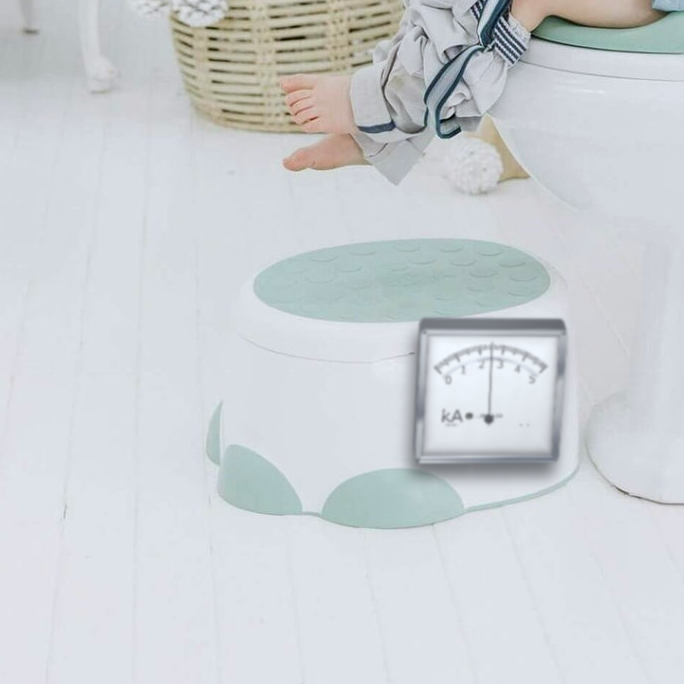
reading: 2.5
